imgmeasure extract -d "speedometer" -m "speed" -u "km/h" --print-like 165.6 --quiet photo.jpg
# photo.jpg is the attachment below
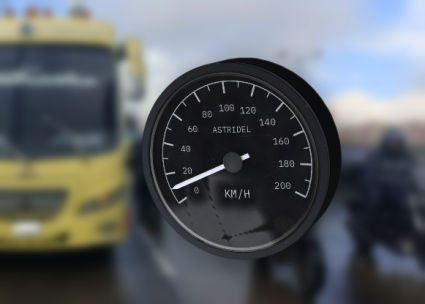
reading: 10
